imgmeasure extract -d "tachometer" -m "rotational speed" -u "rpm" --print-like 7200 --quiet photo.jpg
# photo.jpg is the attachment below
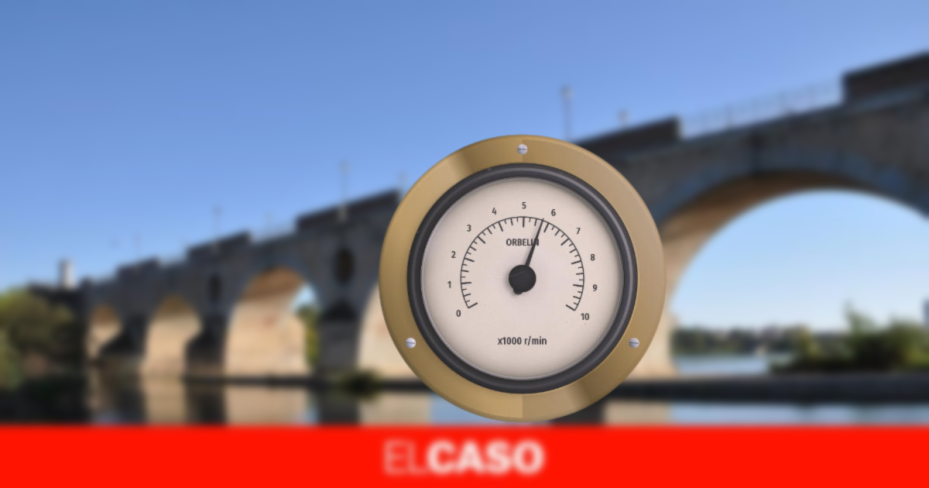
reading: 5750
